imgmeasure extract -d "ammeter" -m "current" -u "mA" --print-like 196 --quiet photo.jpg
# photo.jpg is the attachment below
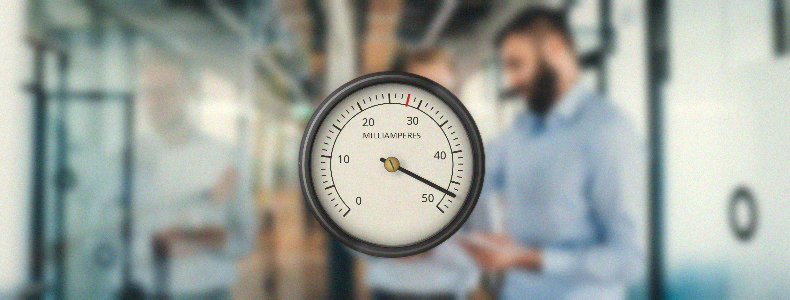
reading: 47
